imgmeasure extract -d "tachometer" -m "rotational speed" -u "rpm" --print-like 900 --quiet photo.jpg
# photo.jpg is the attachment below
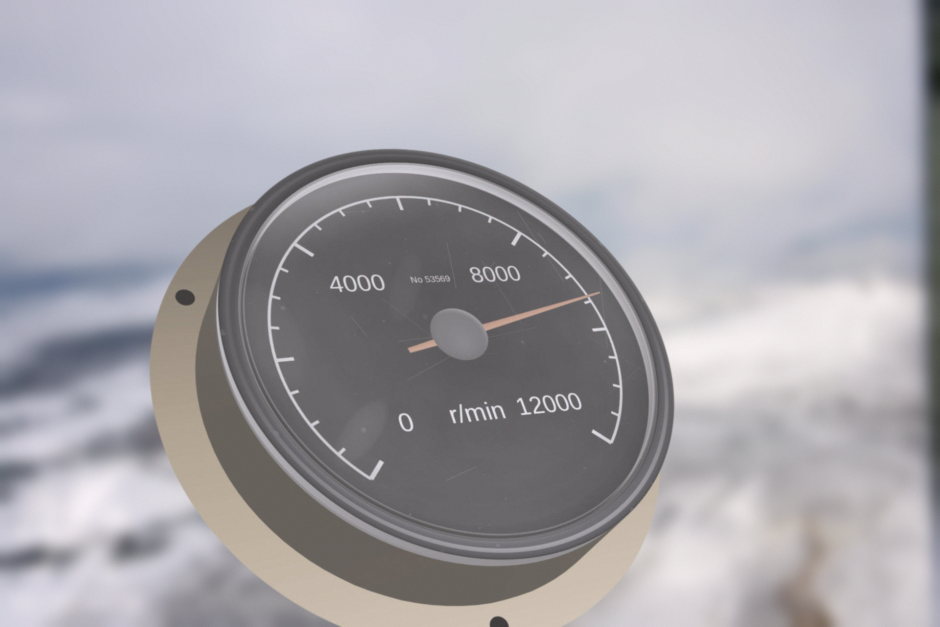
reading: 9500
